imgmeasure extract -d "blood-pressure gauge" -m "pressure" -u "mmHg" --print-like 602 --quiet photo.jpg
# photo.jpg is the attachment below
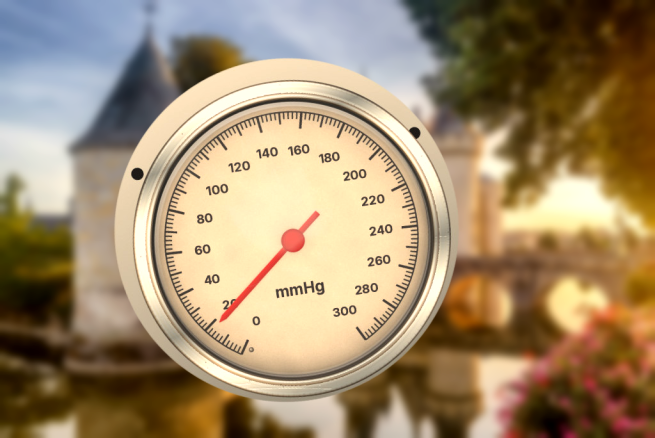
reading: 18
